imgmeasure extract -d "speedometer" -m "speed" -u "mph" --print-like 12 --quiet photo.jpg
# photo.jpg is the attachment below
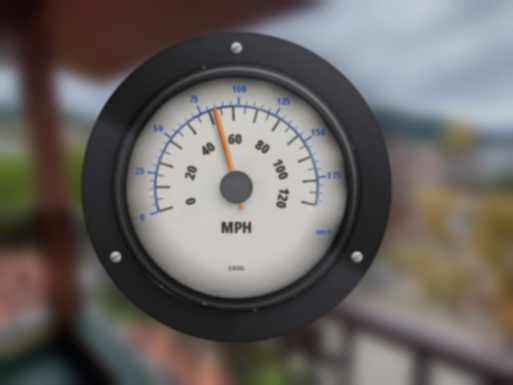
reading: 52.5
